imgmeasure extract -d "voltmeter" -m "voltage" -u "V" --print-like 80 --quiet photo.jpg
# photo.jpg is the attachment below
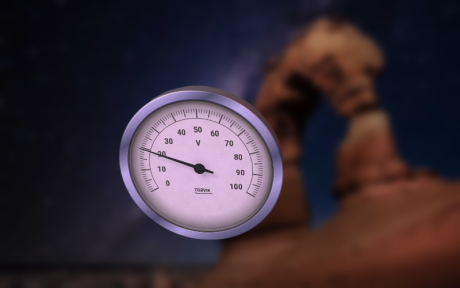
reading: 20
